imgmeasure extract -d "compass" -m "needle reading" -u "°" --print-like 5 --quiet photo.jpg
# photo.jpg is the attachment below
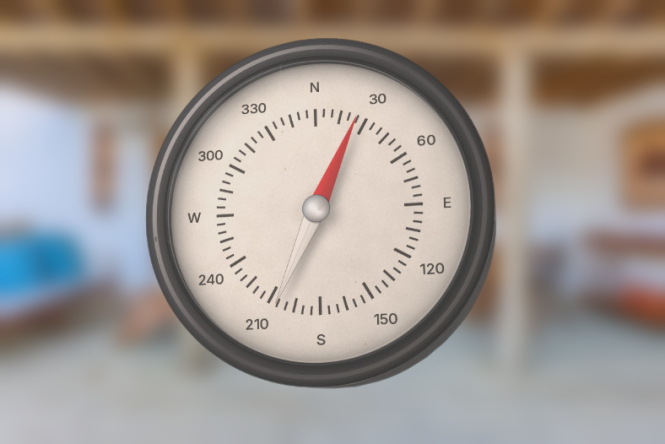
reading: 25
